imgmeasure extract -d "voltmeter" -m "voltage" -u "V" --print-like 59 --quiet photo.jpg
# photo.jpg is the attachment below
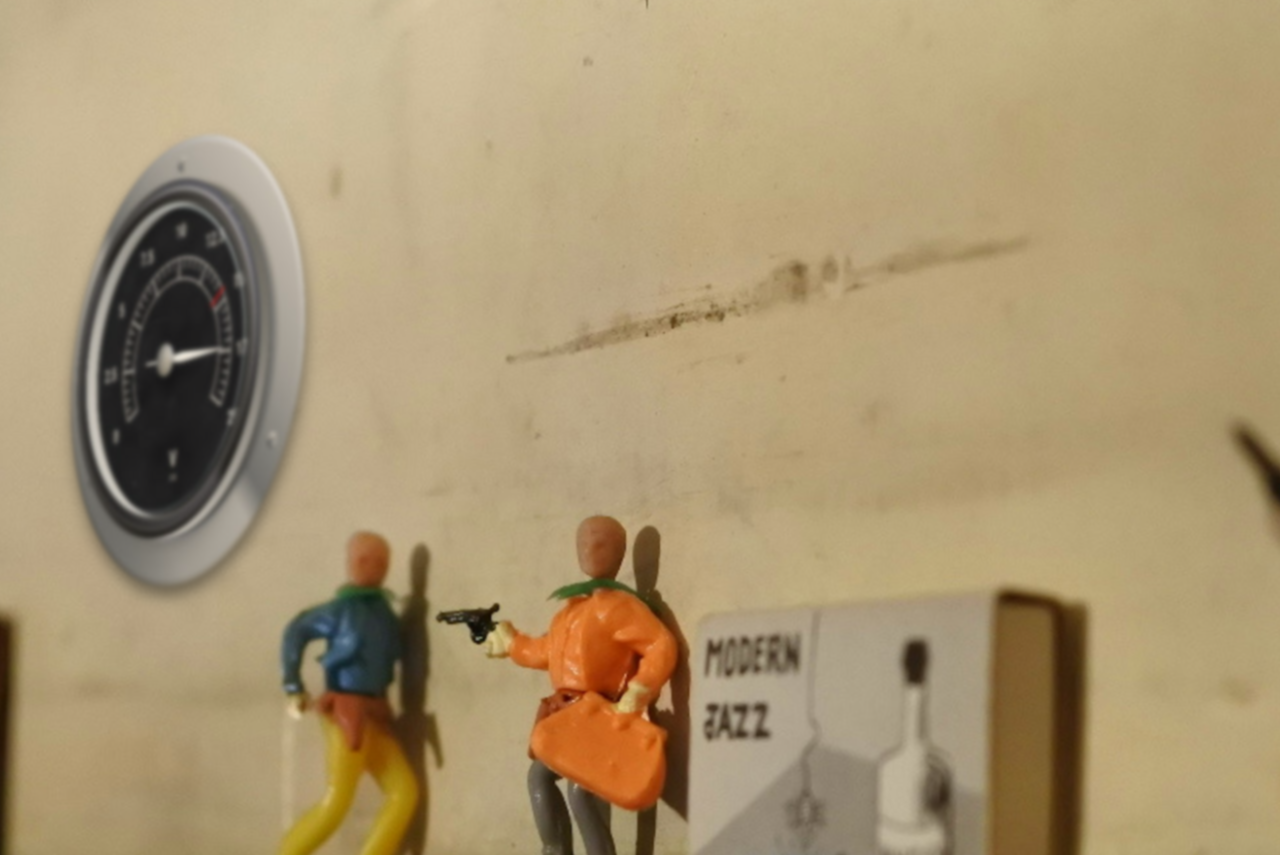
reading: 17.5
